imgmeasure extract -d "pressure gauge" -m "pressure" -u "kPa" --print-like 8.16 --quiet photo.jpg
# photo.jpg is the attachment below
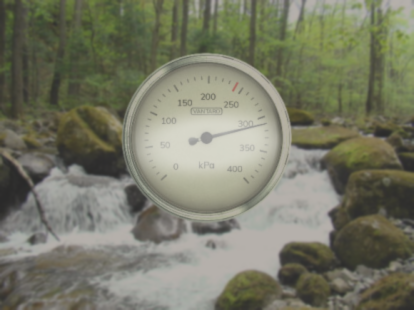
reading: 310
